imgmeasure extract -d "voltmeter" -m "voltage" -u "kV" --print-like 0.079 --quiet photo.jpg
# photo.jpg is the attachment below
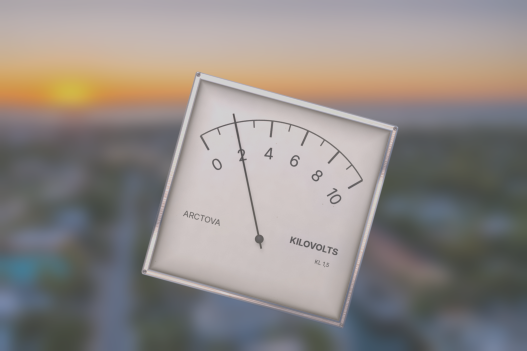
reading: 2
